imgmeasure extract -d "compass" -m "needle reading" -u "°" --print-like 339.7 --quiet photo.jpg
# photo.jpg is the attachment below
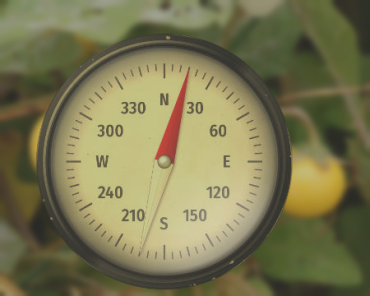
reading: 15
